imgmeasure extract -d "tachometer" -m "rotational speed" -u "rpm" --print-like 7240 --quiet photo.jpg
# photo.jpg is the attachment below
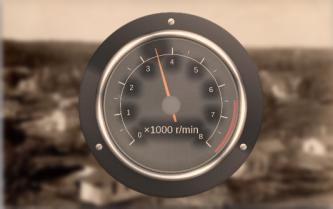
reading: 3500
